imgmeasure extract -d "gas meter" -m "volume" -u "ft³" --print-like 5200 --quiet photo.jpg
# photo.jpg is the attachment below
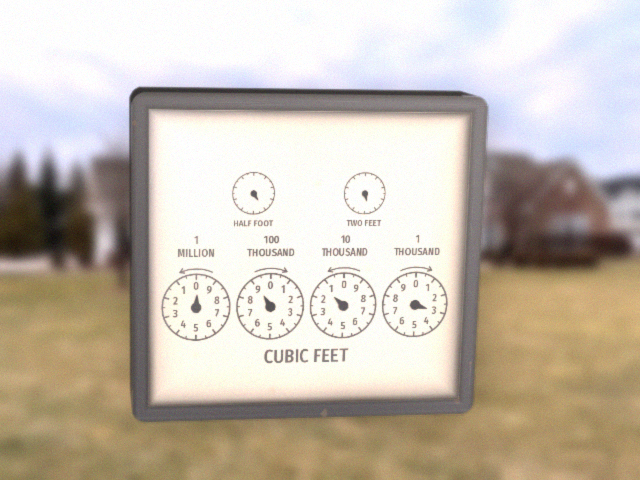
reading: 991300
